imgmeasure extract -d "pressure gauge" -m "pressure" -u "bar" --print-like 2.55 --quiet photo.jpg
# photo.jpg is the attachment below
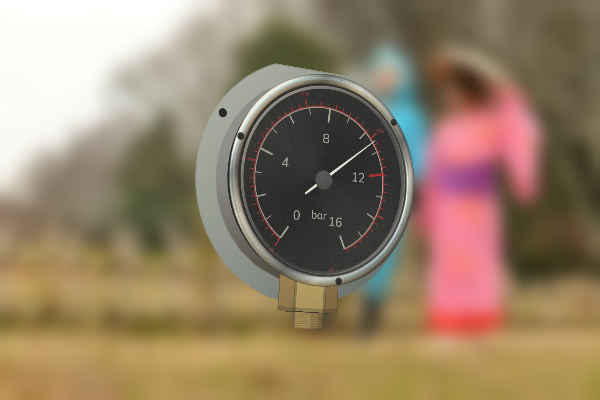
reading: 10.5
